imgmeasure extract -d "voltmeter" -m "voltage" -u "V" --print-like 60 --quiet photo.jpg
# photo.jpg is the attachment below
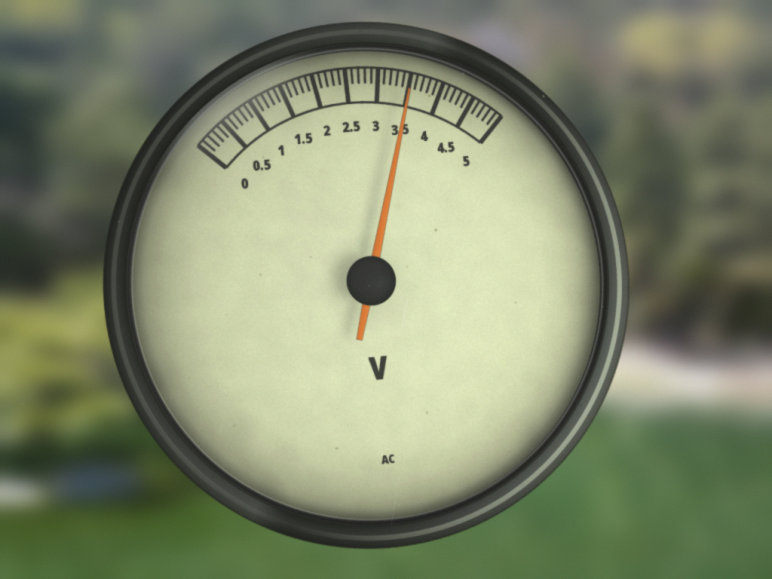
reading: 3.5
